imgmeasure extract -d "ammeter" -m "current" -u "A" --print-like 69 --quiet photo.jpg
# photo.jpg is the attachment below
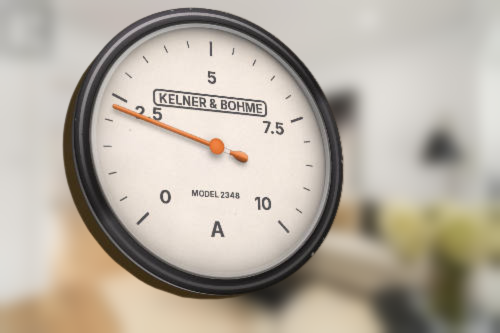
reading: 2.25
